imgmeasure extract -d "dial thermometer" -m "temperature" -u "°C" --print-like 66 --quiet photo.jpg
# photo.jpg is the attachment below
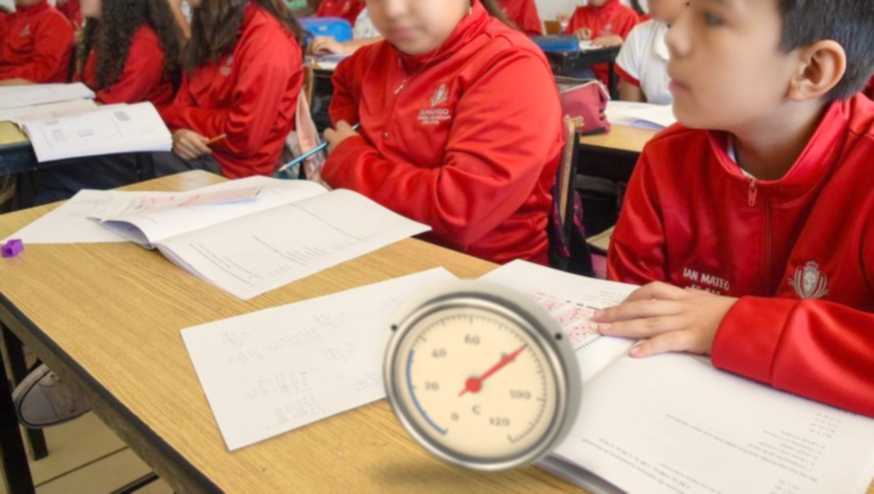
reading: 80
